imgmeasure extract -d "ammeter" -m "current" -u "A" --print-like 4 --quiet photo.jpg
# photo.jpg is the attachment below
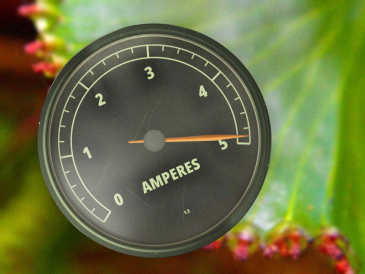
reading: 4.9
